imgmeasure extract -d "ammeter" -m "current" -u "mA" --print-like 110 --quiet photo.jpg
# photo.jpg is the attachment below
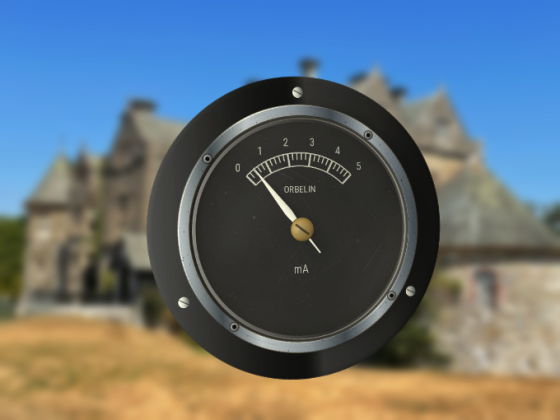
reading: 0.4
